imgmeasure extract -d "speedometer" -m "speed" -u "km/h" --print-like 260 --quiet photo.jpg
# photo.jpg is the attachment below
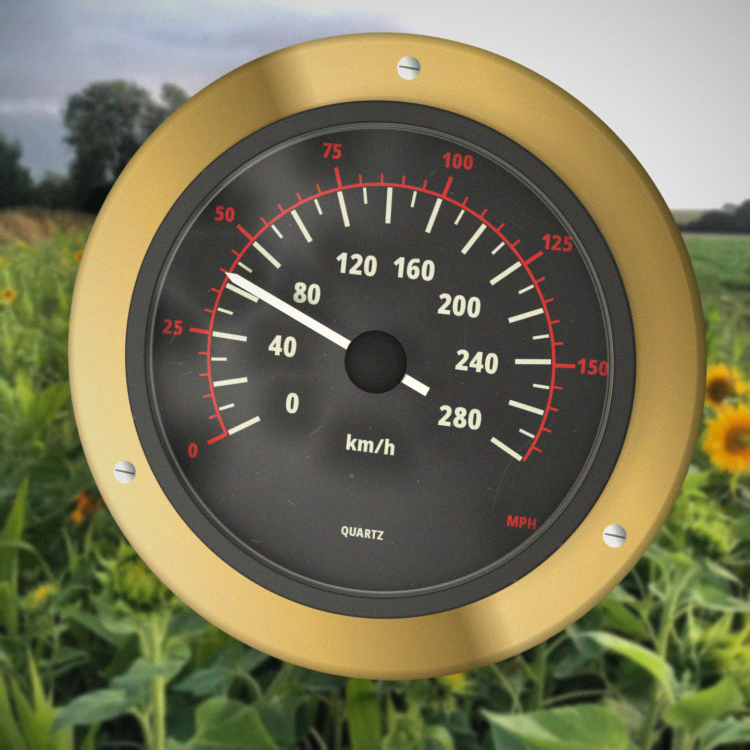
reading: 65
